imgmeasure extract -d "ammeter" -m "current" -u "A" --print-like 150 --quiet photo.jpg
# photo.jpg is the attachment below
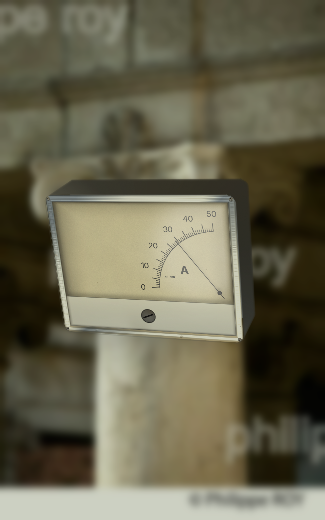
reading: 30
